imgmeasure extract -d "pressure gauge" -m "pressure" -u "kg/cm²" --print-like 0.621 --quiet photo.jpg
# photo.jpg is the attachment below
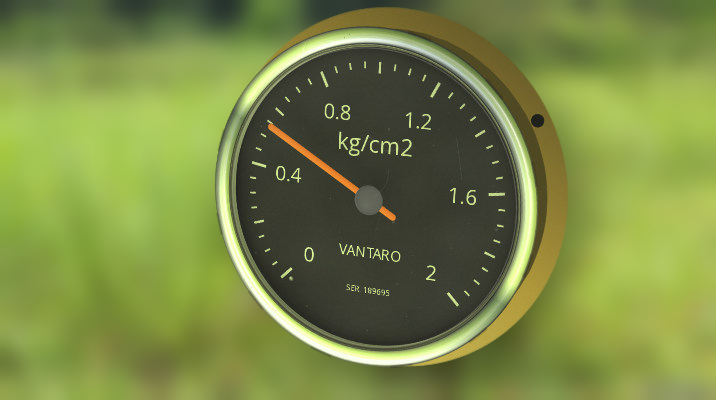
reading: 0.55
